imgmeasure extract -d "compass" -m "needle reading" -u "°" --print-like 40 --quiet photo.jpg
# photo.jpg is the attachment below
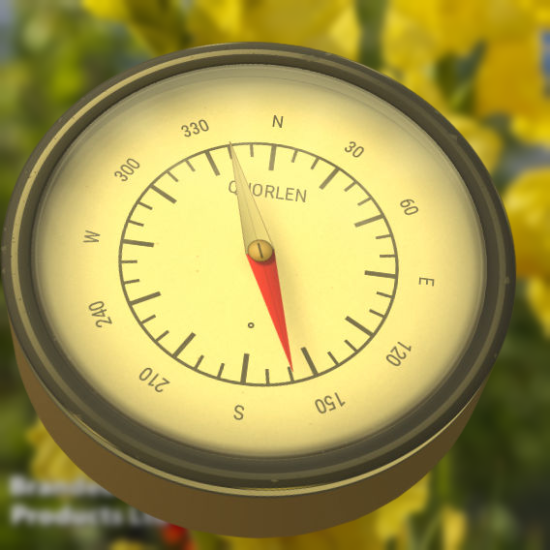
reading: 160
